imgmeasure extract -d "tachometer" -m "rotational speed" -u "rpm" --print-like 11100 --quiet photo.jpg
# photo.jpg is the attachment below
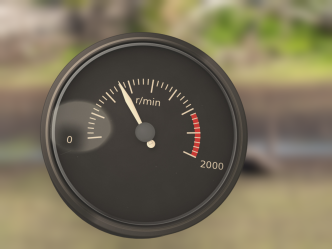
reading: 650
